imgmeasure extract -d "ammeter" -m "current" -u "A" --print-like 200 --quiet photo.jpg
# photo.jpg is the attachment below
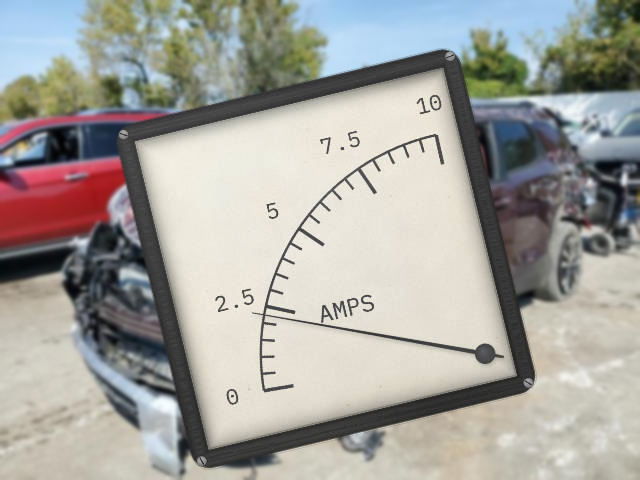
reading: 2.25
